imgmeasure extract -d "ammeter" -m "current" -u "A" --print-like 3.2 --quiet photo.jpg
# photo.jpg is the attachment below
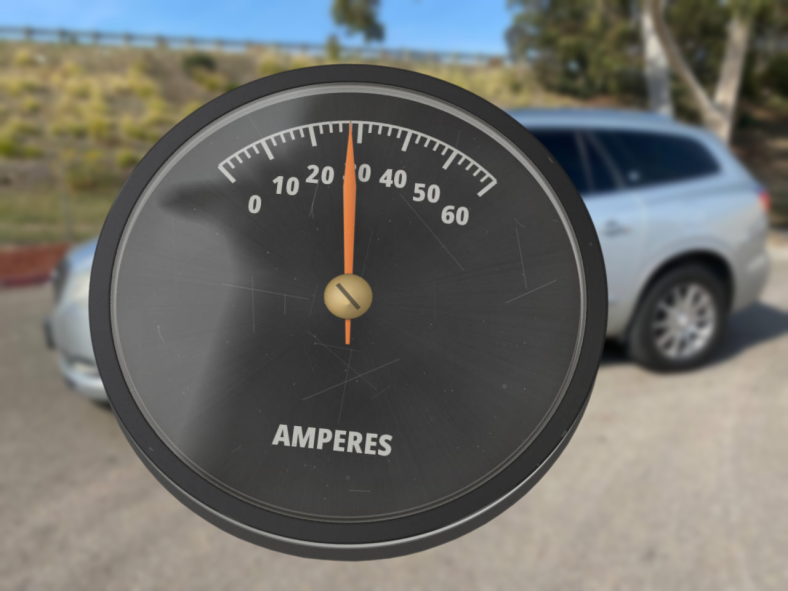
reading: 28
